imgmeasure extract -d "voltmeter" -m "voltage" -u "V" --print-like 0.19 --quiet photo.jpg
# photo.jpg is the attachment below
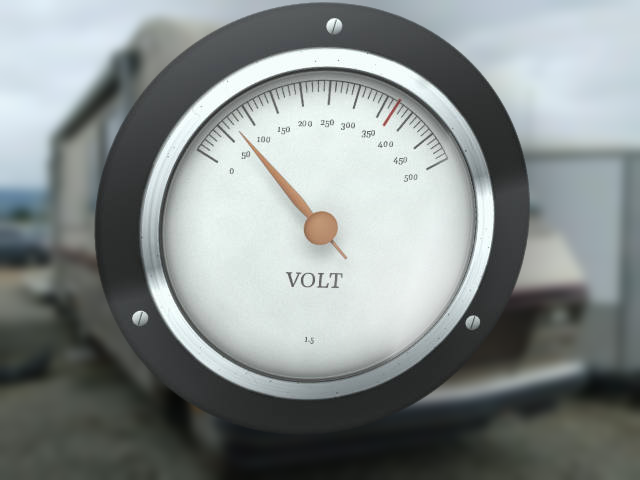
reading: 70
